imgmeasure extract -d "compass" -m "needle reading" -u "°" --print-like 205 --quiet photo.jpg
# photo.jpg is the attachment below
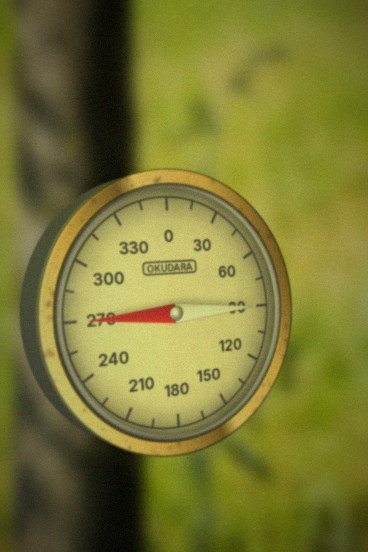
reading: 270
